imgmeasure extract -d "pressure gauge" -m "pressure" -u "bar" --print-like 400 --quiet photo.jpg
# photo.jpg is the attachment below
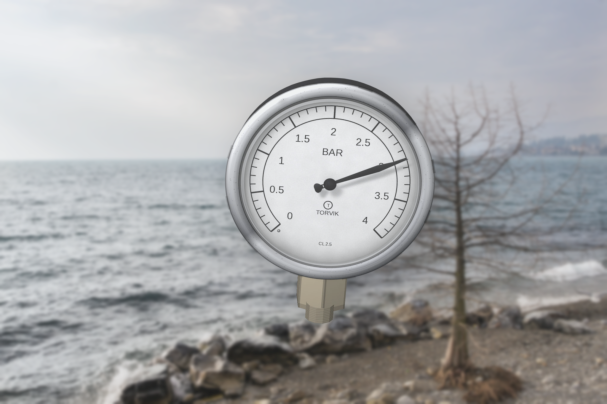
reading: 3
